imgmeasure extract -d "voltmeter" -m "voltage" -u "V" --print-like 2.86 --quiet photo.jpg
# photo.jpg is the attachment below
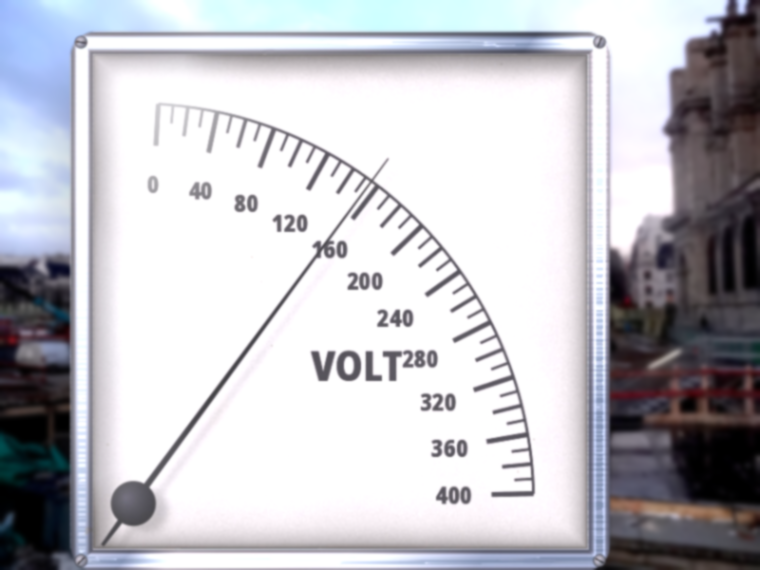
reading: 155
